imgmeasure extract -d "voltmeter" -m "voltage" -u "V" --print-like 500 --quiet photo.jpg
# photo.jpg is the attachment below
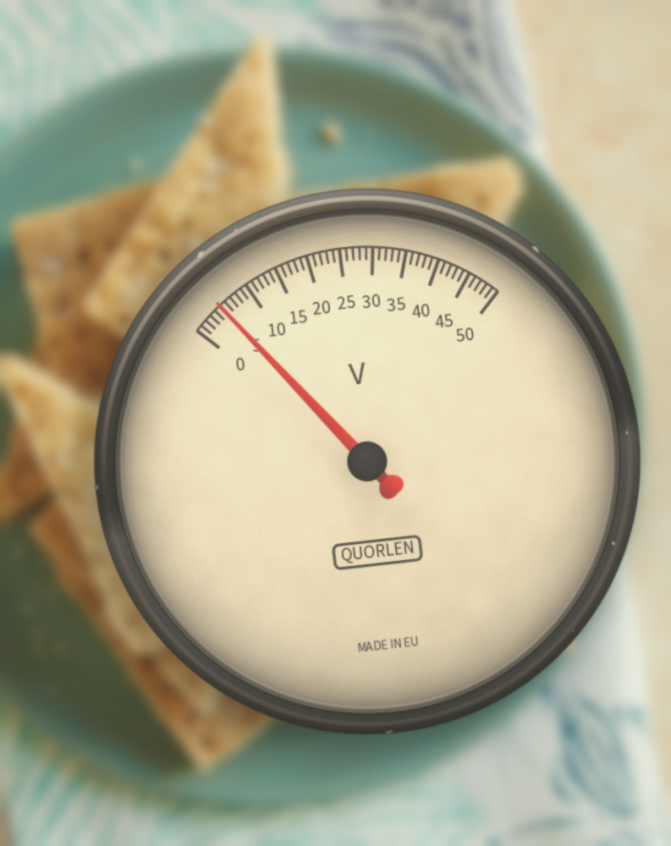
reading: 5
